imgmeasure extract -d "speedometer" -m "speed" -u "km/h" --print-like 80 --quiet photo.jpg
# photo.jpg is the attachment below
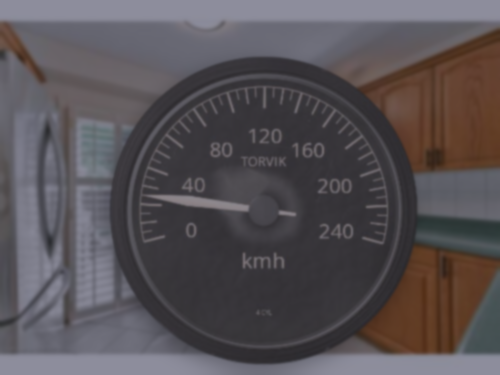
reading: 25
